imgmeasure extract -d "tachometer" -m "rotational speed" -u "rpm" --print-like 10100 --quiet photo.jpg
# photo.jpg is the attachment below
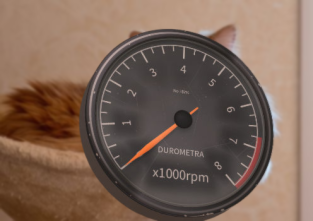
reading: 0
